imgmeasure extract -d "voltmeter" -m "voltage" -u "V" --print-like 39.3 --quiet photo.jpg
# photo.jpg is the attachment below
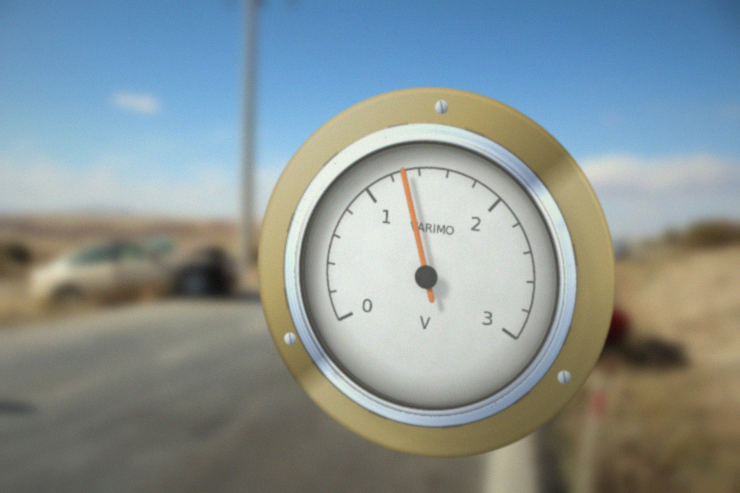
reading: 1.3
